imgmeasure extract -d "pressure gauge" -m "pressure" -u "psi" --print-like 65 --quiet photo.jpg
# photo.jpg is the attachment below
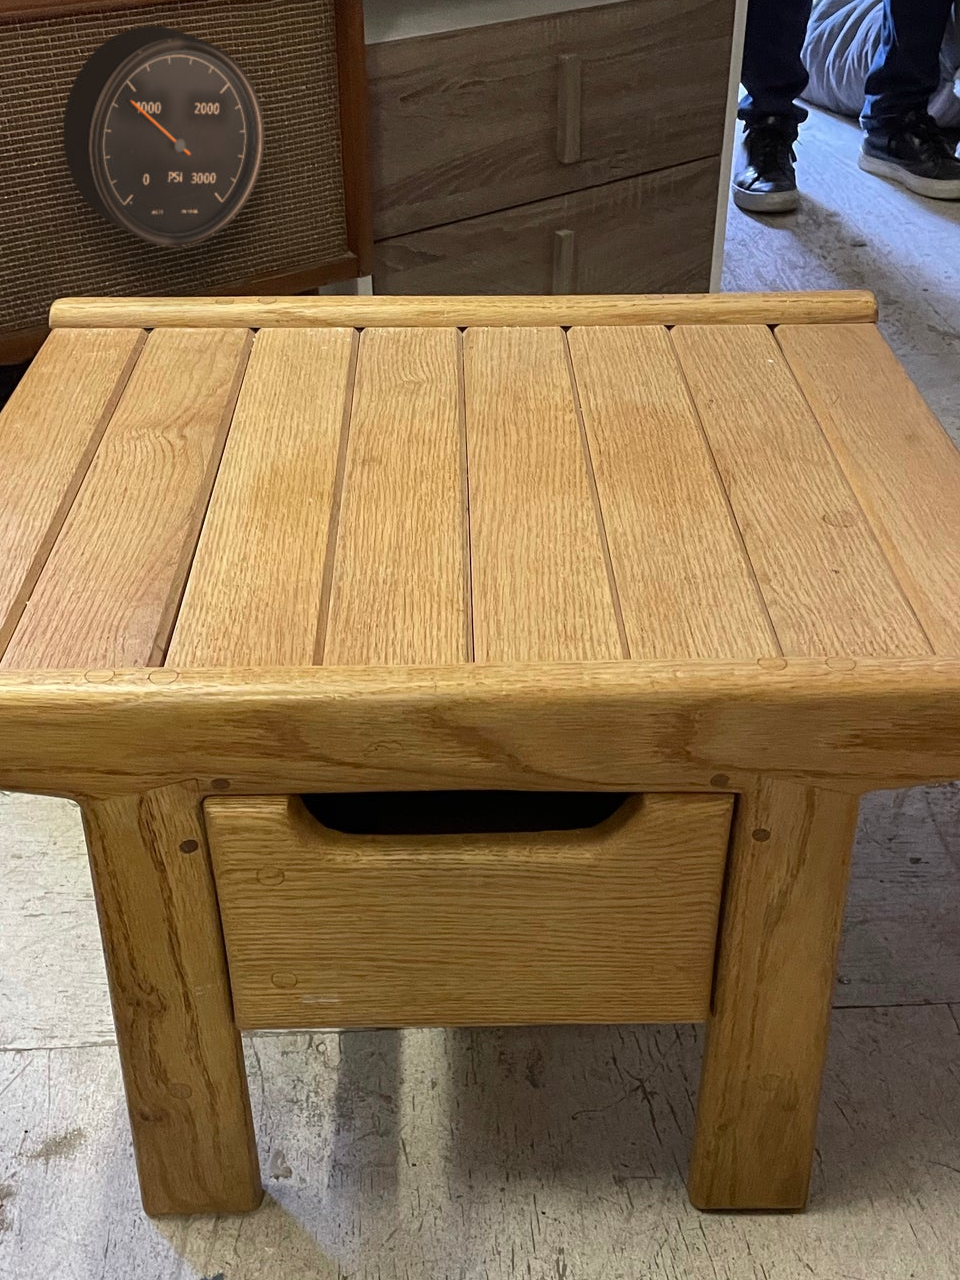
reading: 900
